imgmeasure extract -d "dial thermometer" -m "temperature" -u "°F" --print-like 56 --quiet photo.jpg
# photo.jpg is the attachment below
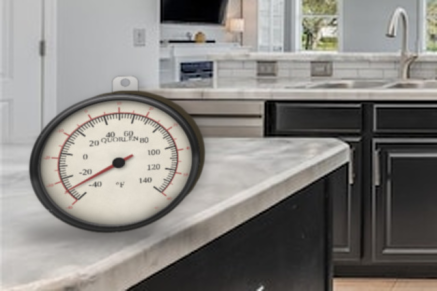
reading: -30
